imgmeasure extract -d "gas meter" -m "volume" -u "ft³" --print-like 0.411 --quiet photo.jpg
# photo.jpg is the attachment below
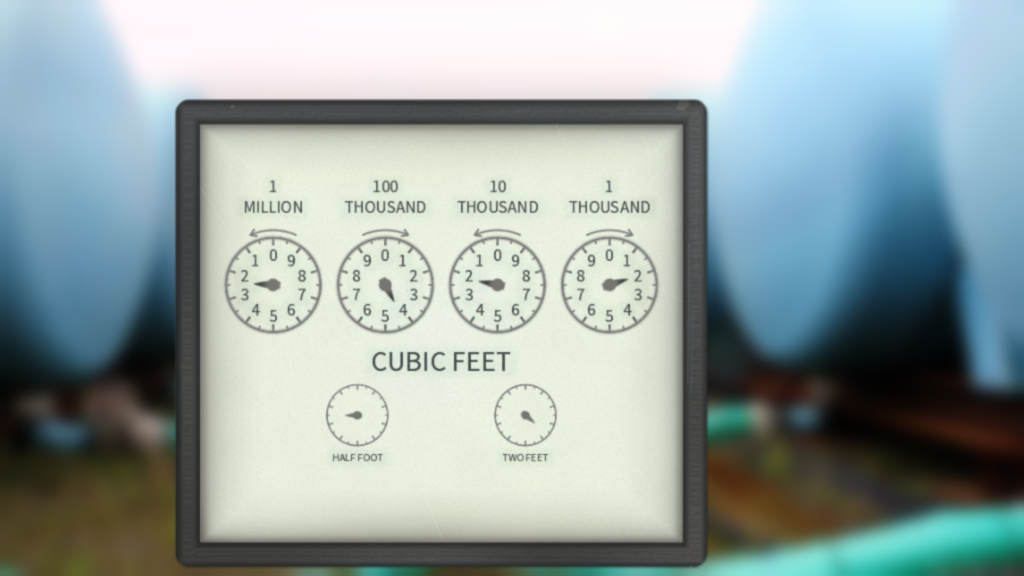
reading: 242200
